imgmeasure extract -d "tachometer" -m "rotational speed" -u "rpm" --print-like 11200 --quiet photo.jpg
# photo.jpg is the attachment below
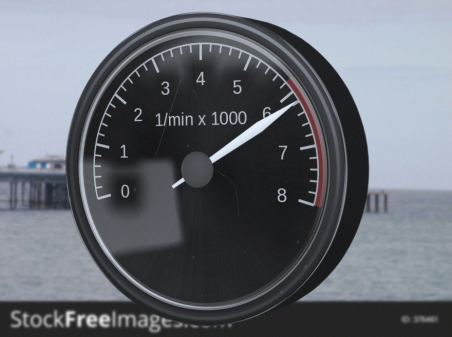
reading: 6200
